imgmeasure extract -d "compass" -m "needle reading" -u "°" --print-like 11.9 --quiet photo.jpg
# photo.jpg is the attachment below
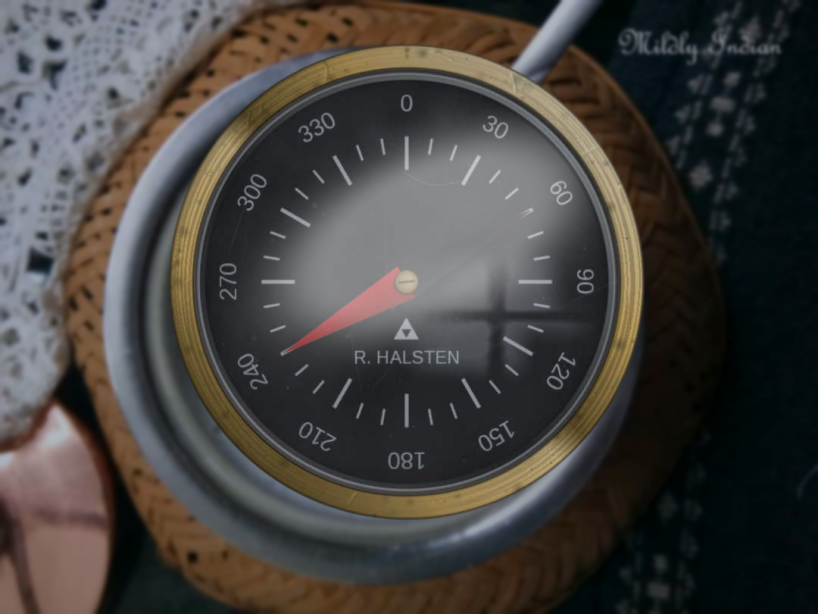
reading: 240
